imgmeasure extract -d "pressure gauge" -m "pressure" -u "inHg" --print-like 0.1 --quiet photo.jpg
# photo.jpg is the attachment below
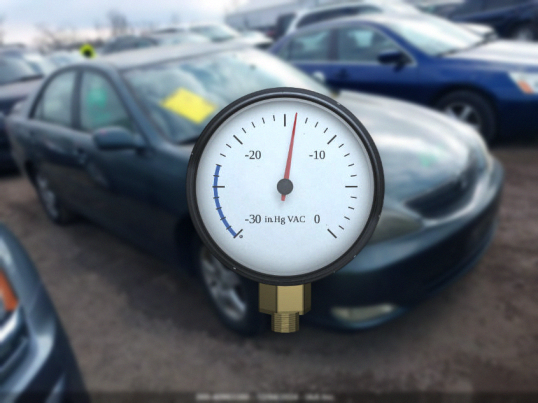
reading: -14
